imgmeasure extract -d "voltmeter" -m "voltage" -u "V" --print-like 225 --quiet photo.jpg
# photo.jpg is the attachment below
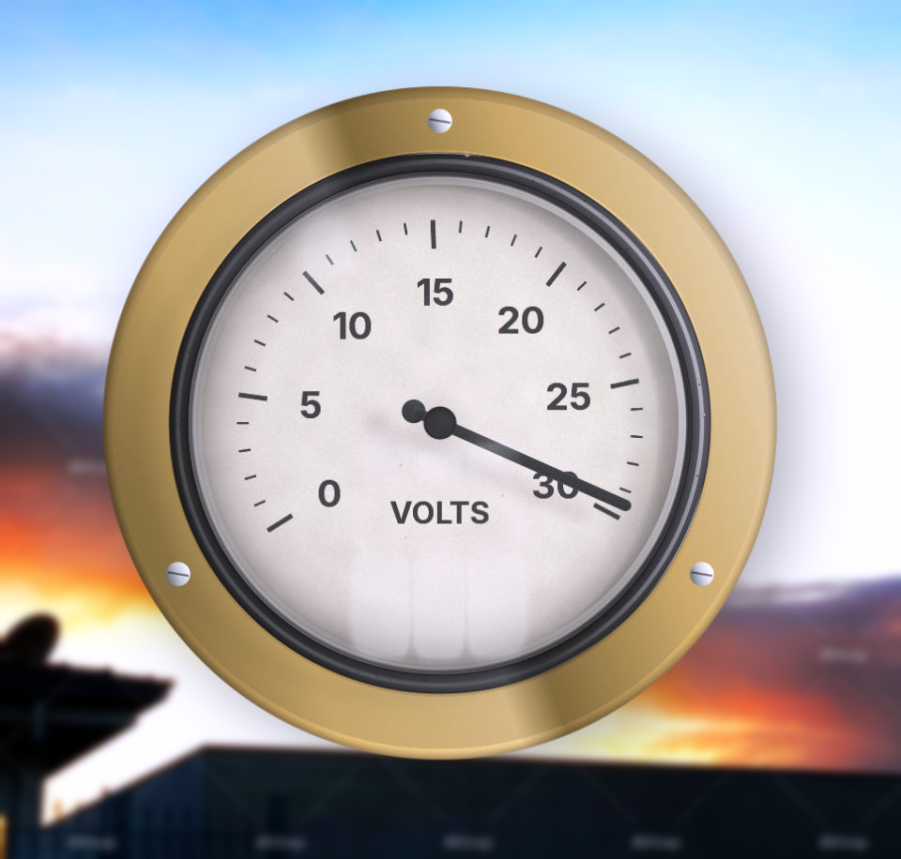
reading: 29.5
